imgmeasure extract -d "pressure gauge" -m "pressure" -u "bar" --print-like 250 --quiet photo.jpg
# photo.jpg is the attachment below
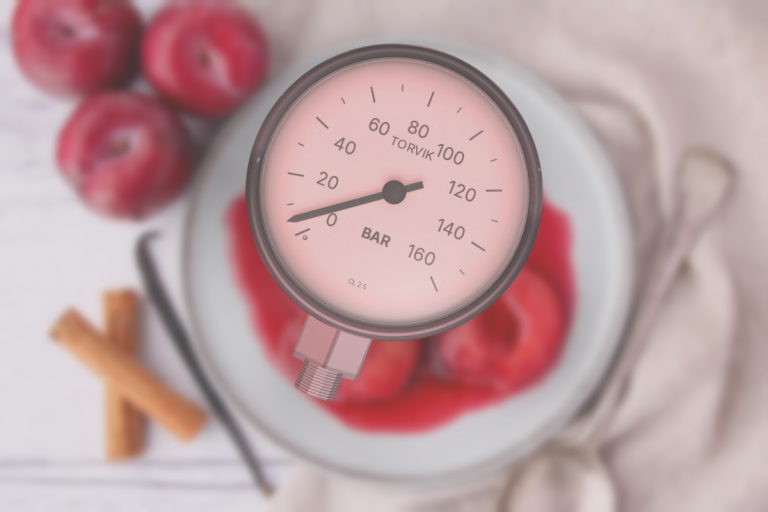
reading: 5
